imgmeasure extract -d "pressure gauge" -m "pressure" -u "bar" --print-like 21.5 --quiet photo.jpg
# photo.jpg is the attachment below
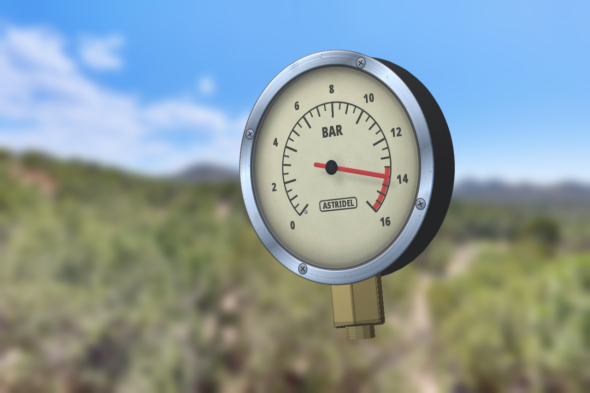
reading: 14
